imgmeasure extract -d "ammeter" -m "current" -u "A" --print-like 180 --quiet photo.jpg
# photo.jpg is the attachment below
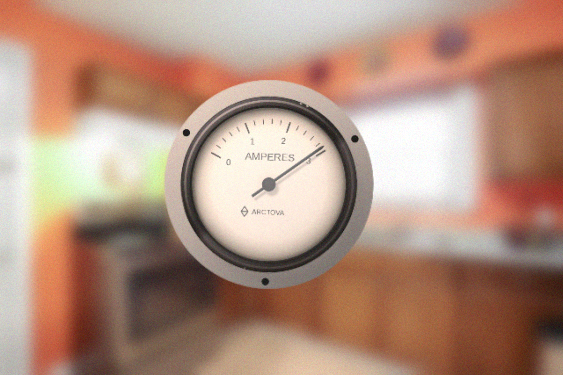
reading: 2.9
